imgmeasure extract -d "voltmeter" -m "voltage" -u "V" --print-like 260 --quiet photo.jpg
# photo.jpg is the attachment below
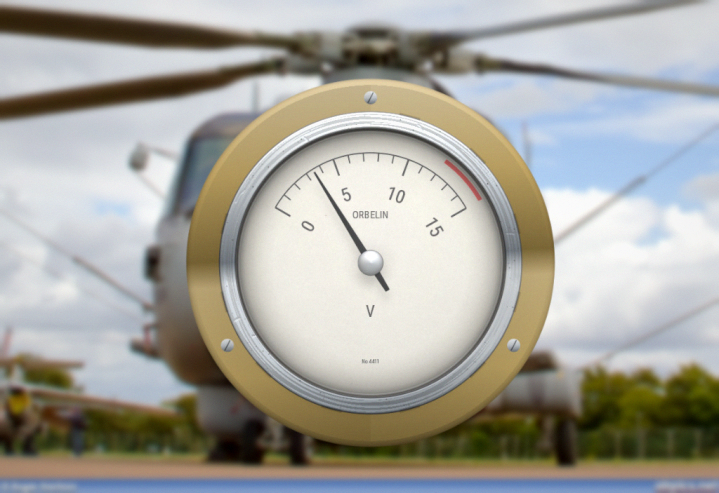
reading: 3.5
